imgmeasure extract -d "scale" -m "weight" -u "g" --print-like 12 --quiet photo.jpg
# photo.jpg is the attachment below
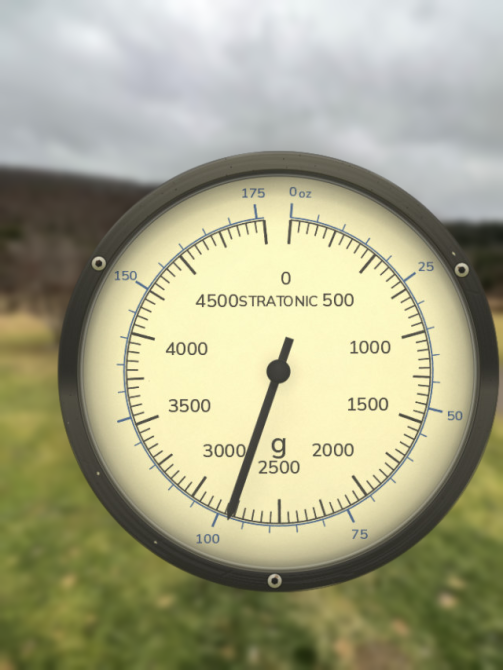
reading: 2775
